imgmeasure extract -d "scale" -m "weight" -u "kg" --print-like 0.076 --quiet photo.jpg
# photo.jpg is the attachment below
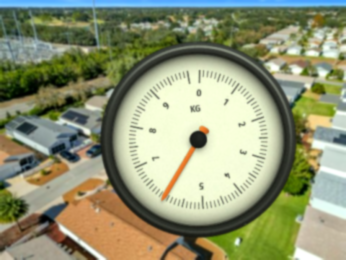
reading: 6
